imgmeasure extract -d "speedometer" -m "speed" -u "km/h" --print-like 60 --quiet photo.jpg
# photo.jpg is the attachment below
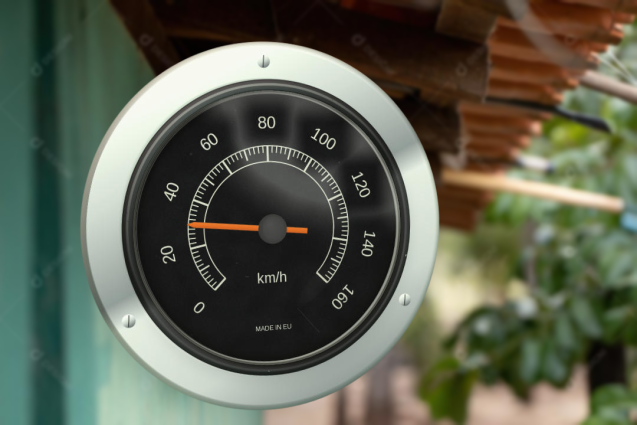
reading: 30
